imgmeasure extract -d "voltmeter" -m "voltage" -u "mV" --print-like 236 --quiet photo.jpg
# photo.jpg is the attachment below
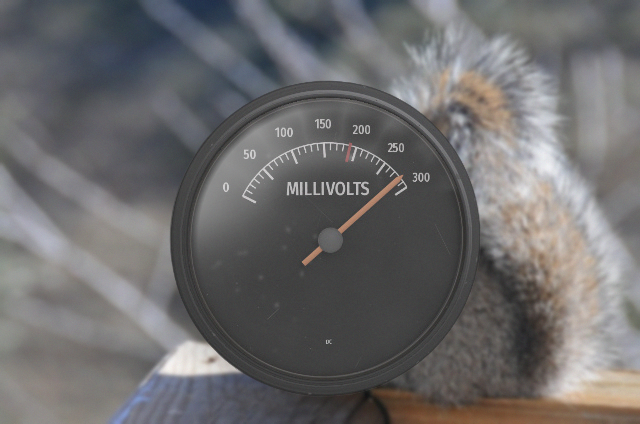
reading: 280
